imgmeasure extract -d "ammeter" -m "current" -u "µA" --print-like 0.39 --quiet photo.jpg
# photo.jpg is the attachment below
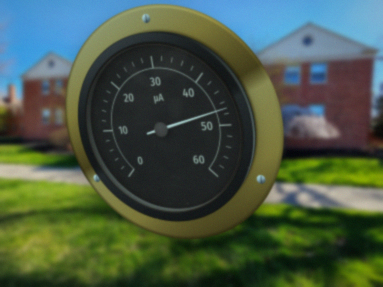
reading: 47
